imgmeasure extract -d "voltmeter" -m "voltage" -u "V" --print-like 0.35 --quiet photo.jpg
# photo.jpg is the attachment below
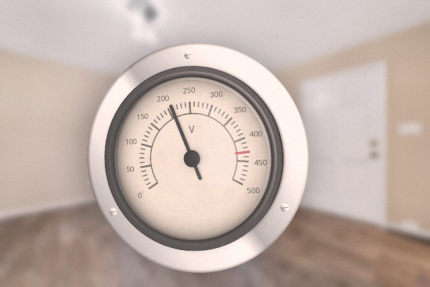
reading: 210
